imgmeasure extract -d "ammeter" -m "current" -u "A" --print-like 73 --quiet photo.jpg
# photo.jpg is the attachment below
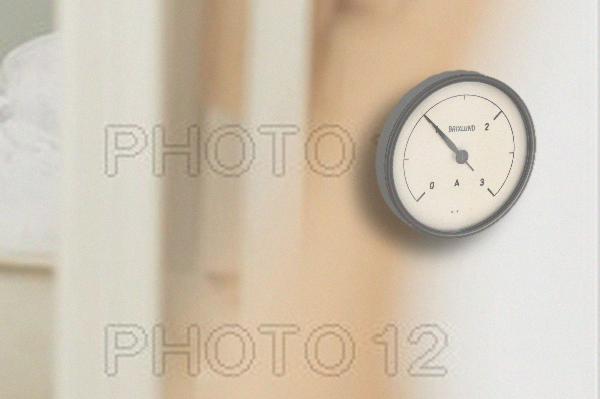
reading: 1
